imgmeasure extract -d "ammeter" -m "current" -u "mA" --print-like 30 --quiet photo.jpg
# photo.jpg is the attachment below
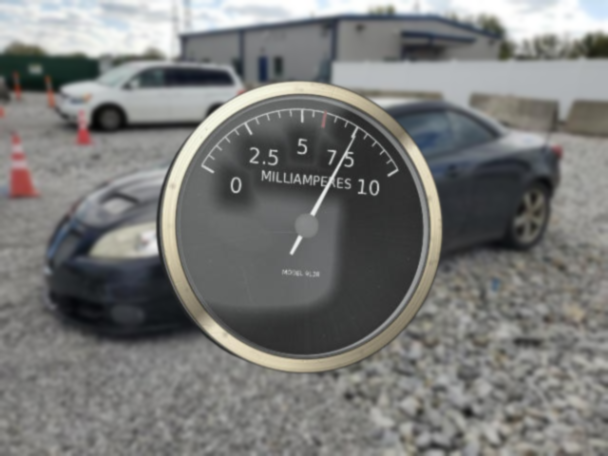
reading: 7.5
